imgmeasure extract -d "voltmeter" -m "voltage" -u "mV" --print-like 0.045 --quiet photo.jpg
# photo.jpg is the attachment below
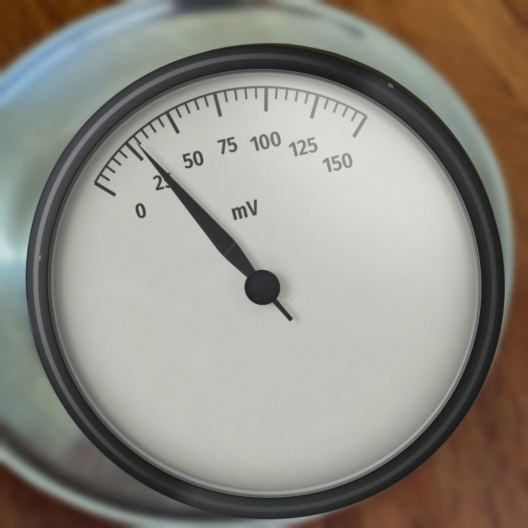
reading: 30
